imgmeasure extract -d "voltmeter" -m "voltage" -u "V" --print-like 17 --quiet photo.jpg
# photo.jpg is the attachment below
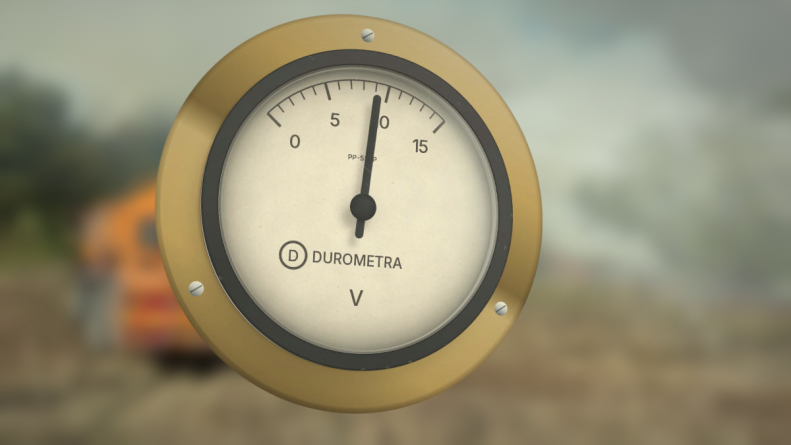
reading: 9
